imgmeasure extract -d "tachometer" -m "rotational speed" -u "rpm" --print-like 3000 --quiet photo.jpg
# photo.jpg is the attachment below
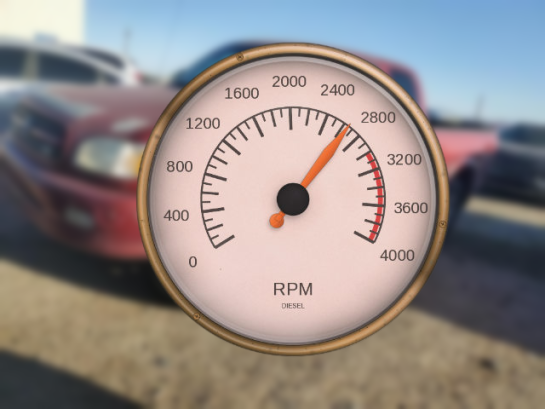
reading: 2650
